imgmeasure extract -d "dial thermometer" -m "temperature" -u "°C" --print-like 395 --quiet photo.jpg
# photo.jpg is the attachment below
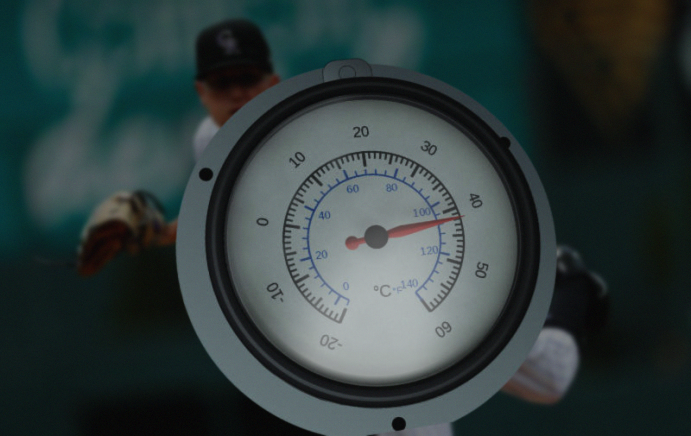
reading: 42
